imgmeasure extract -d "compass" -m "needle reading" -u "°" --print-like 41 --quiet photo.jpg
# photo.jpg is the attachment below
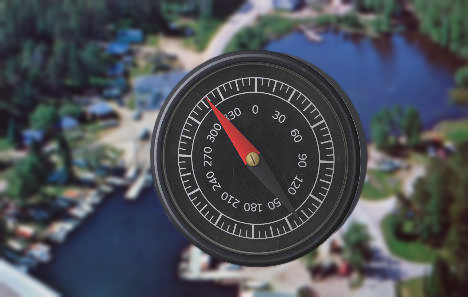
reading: 320
